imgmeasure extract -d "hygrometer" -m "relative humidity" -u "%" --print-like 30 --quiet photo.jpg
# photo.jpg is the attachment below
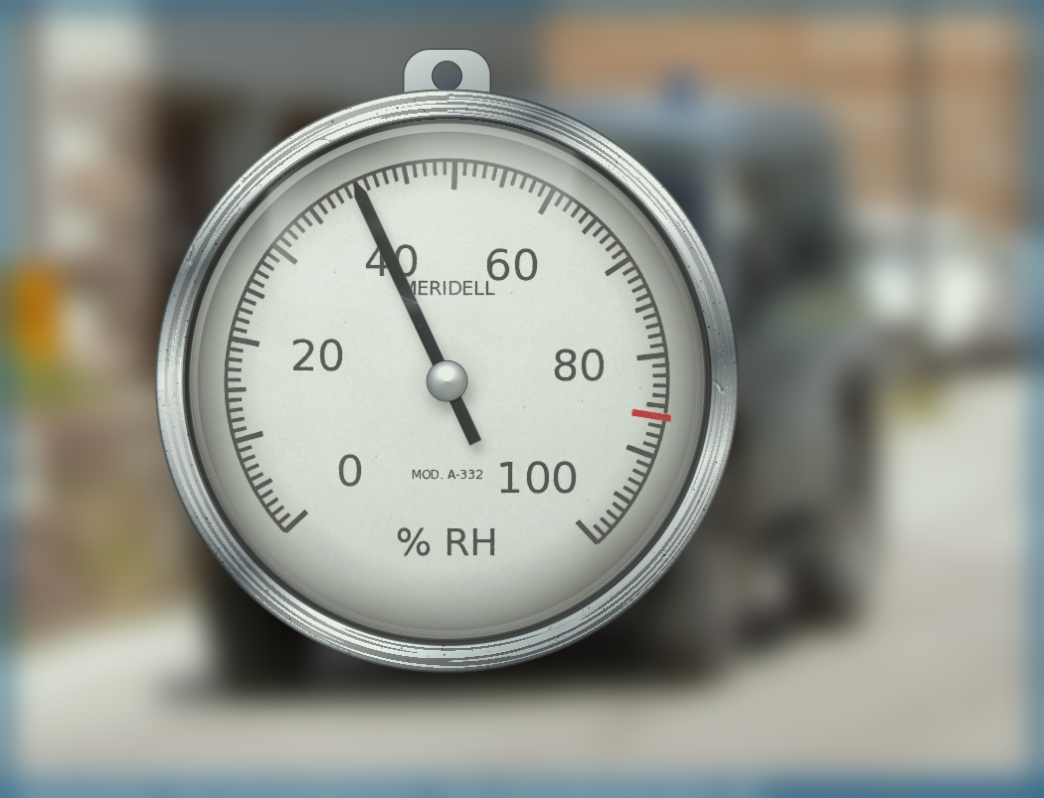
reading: 40
